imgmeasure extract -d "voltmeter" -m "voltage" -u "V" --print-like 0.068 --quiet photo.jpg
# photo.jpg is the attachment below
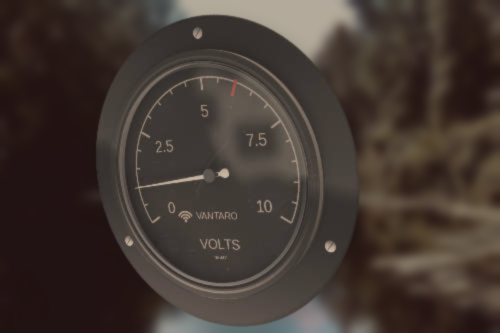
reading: 1
